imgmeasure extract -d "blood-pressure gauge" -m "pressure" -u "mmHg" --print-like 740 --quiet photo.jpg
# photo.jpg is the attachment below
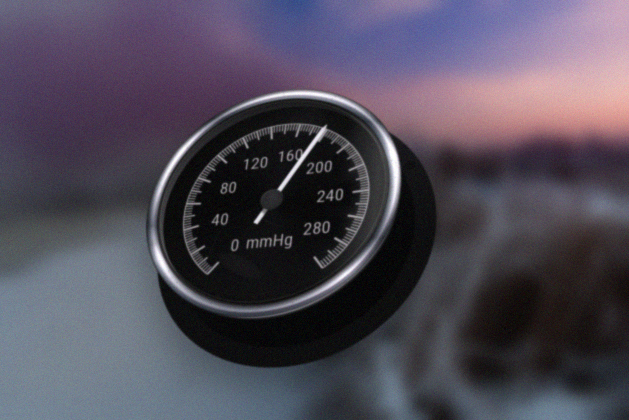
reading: 180
